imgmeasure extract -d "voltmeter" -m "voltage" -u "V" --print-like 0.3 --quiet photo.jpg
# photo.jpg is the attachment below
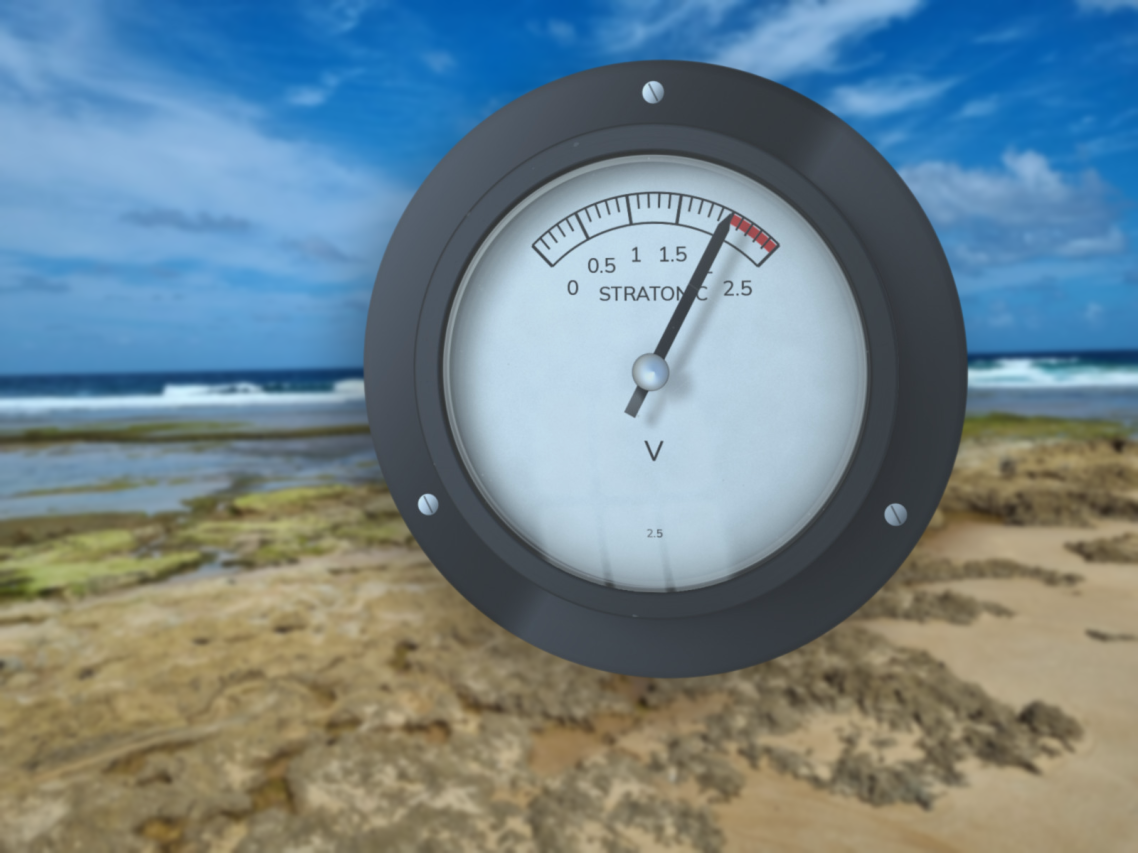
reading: 2
